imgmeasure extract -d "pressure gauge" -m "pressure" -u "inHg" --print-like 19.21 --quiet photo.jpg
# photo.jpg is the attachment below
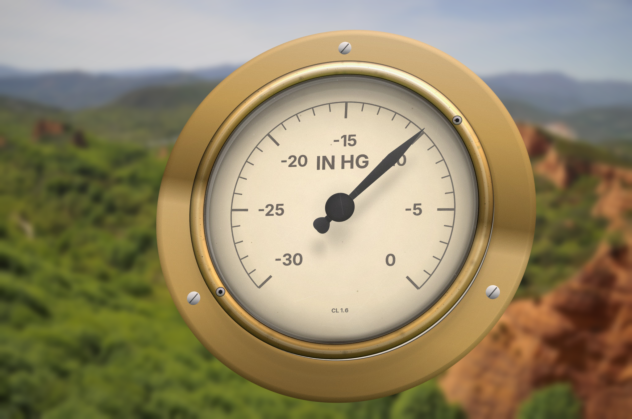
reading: -10
